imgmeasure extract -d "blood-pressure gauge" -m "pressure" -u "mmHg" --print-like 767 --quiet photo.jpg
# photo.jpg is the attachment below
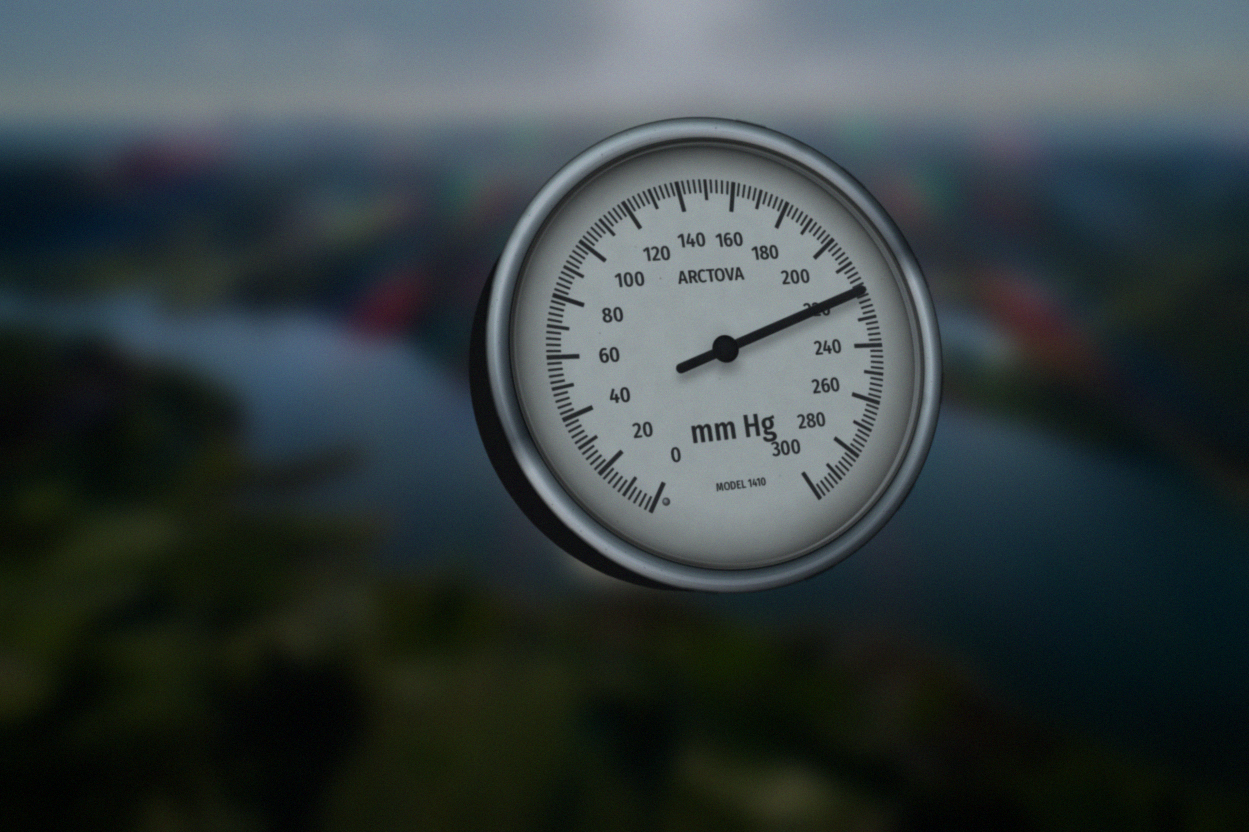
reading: 220
